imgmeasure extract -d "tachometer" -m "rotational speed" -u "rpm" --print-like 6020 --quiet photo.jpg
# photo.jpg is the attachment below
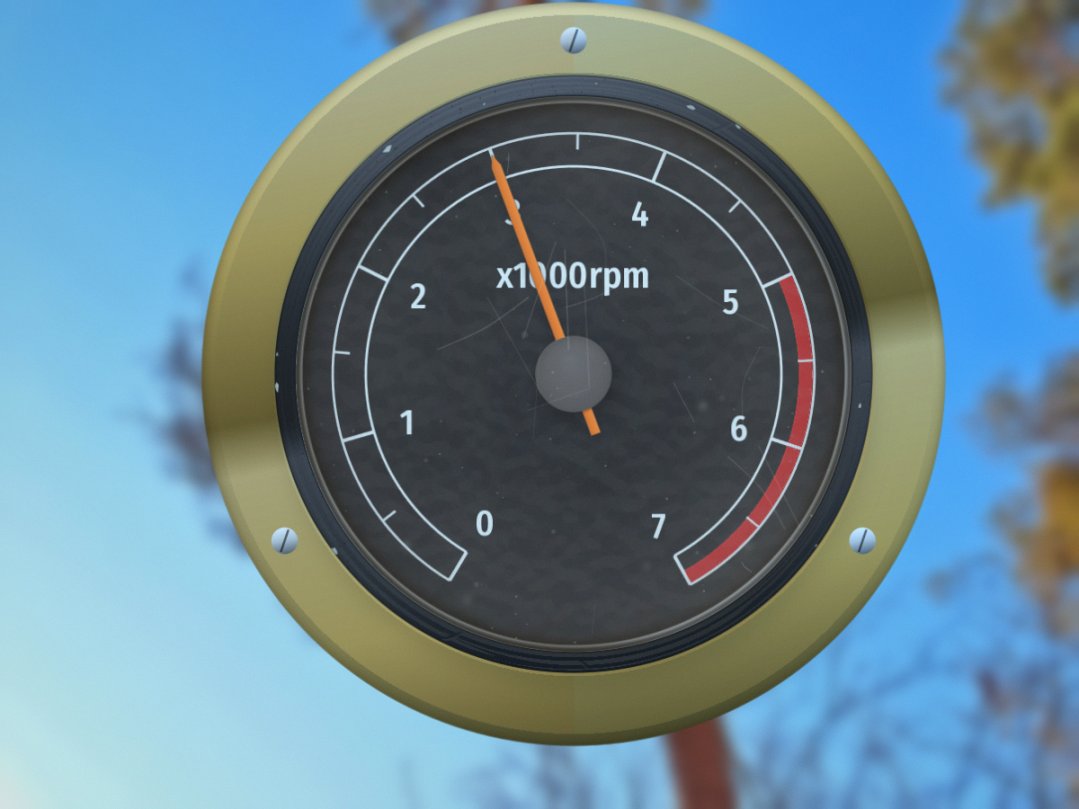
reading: 3000
